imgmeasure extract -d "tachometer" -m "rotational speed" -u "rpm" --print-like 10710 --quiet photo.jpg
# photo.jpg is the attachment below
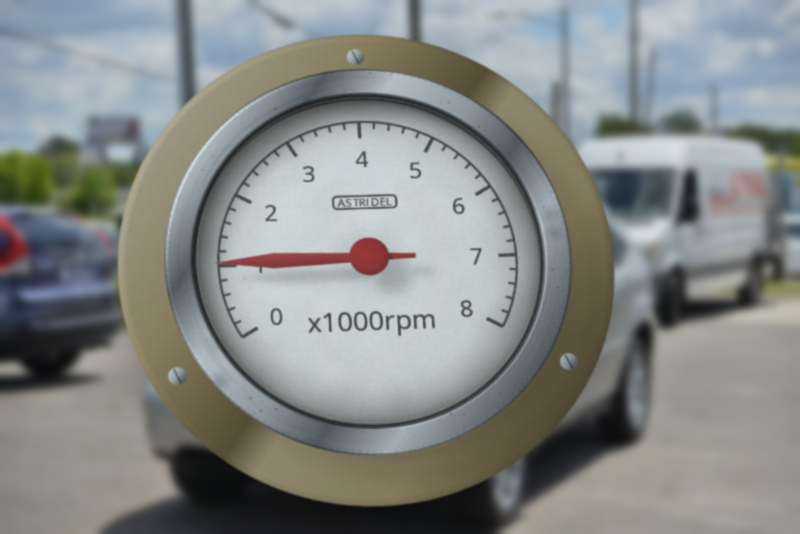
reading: 1000
